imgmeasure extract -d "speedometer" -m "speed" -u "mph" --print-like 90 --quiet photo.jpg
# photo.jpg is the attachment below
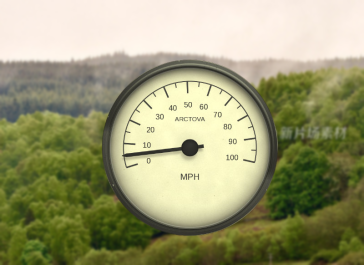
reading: 5
